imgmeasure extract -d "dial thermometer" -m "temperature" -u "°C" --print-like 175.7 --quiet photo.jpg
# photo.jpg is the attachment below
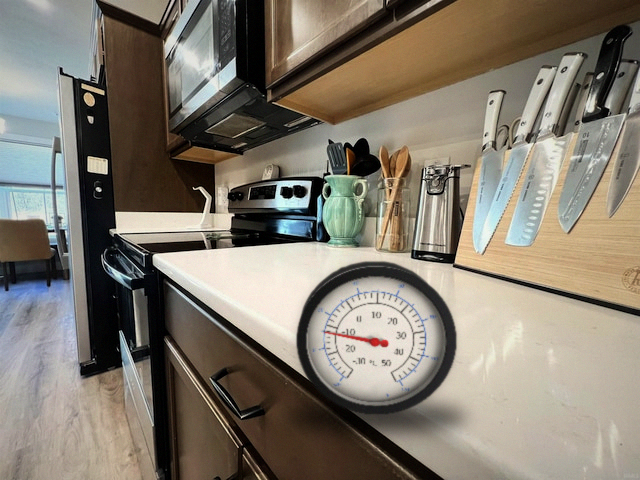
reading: -12
